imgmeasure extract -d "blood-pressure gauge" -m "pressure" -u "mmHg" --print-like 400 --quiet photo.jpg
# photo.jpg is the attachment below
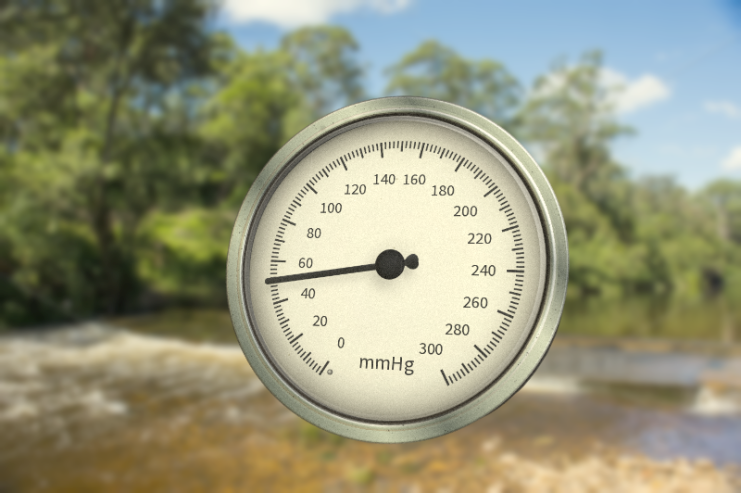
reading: 50
